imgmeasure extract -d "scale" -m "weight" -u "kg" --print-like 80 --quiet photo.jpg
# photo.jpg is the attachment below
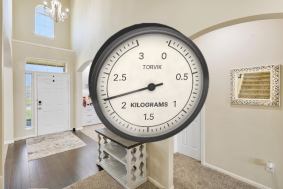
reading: 2.2
